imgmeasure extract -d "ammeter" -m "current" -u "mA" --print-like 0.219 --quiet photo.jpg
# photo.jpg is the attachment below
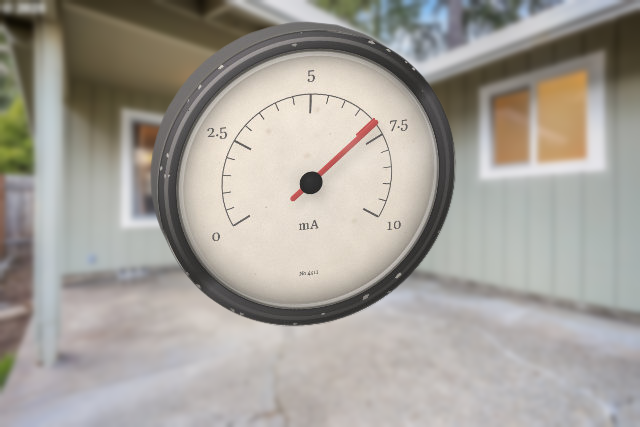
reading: 7
